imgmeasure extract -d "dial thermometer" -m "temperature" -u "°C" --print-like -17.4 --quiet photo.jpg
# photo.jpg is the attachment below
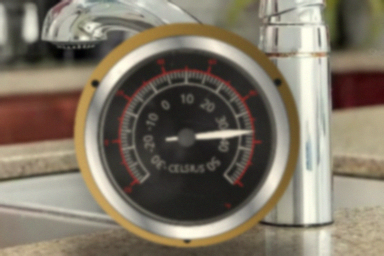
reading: 35
